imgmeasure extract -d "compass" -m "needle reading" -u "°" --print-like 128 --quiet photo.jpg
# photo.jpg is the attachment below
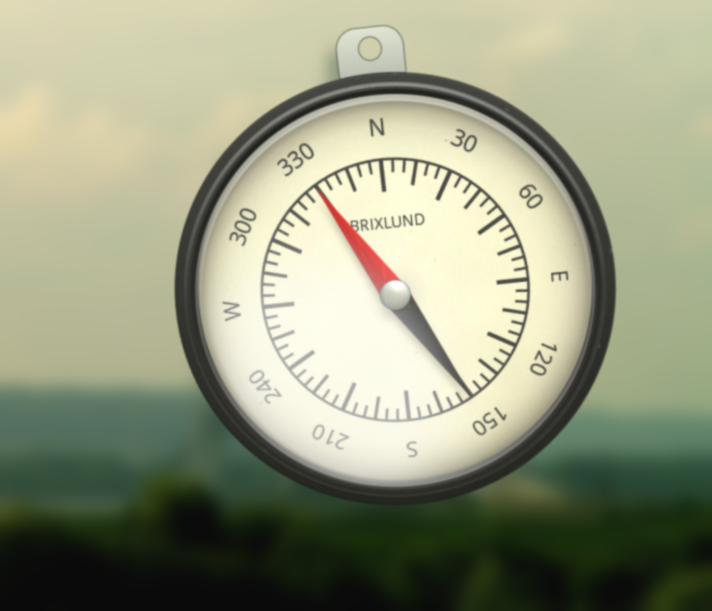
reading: 330
